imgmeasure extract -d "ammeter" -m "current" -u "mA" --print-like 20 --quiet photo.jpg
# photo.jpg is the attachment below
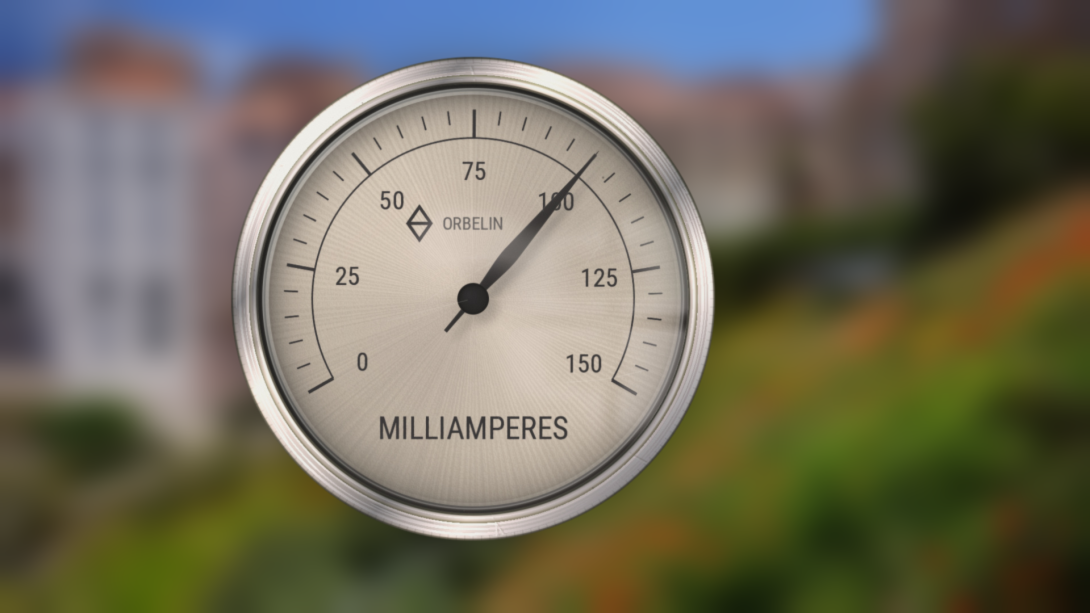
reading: 100
